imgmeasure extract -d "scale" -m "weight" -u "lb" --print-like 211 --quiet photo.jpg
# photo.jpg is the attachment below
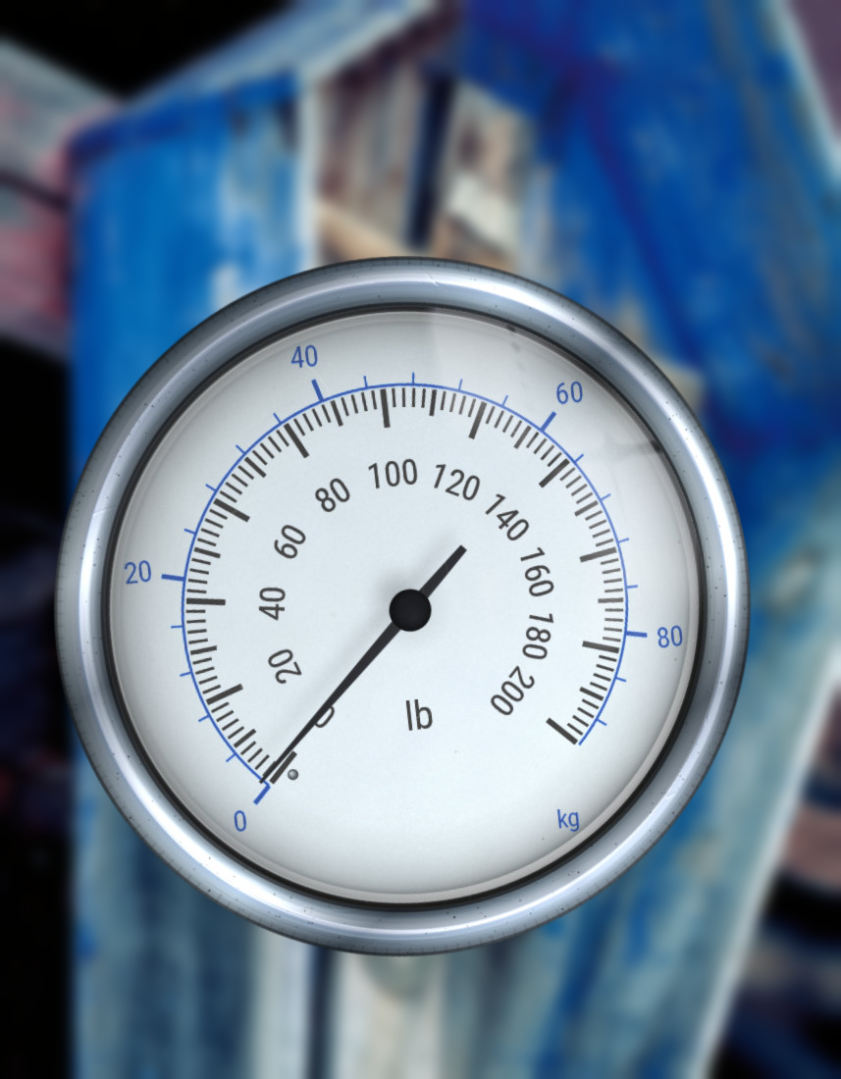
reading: 2
